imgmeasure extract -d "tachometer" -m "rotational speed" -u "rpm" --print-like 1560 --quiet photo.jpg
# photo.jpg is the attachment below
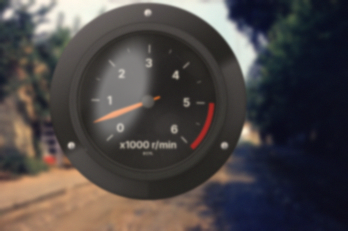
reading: 500
